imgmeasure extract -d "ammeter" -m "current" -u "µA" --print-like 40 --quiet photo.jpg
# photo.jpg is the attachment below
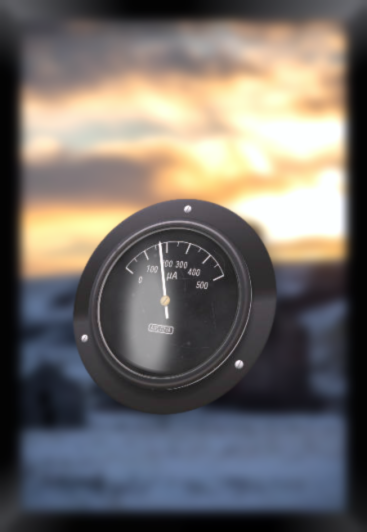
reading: 175
